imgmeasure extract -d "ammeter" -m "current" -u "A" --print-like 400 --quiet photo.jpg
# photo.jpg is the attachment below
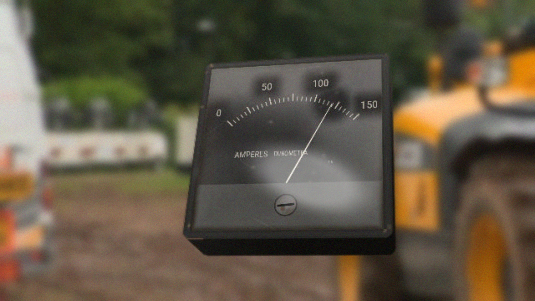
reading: 120
